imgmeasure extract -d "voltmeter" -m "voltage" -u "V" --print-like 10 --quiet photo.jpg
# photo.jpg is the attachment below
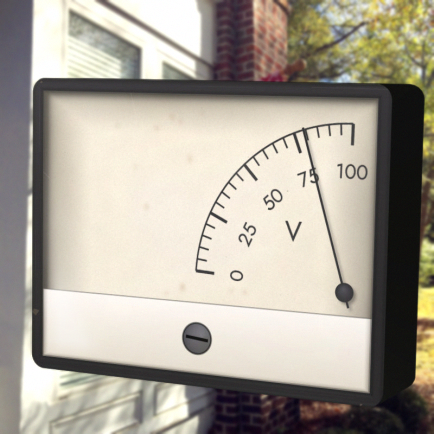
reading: 80
